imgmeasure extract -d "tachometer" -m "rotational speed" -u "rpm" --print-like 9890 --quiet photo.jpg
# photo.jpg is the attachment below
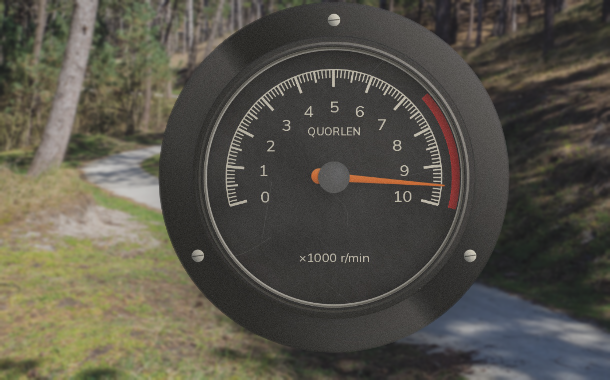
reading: 9500
